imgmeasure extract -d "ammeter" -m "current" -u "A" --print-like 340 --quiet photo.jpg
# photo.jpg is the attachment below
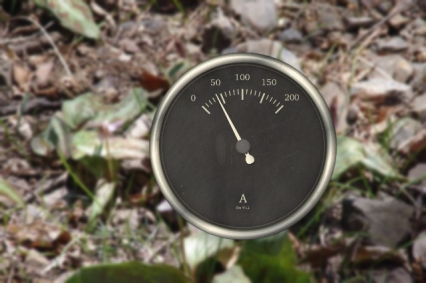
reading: 40
